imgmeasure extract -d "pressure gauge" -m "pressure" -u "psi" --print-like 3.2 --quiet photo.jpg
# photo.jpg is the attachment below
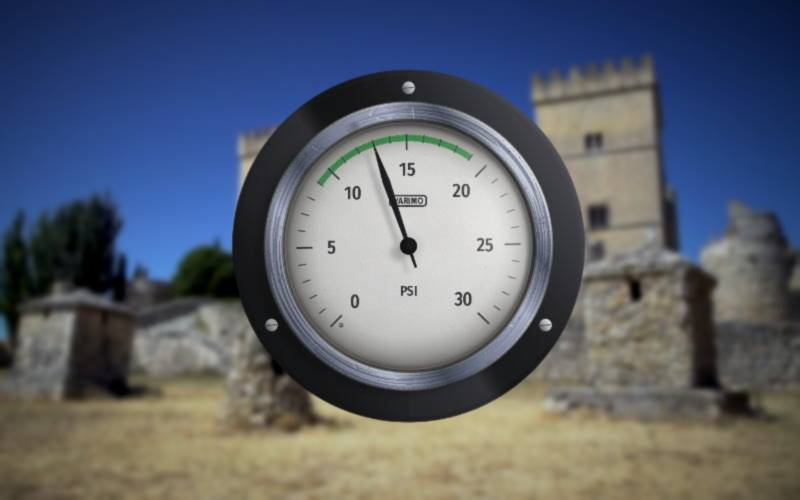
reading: 13
